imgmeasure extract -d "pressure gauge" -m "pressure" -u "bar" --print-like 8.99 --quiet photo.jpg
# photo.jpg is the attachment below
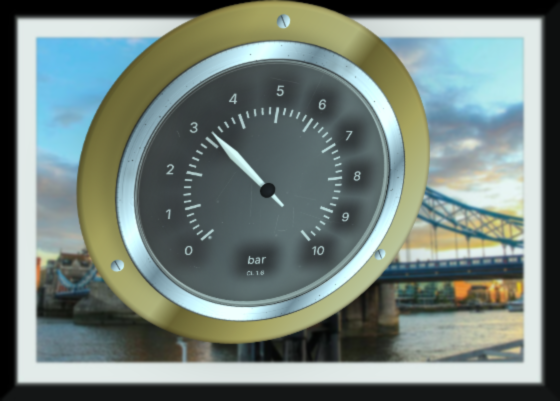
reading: 3.2
